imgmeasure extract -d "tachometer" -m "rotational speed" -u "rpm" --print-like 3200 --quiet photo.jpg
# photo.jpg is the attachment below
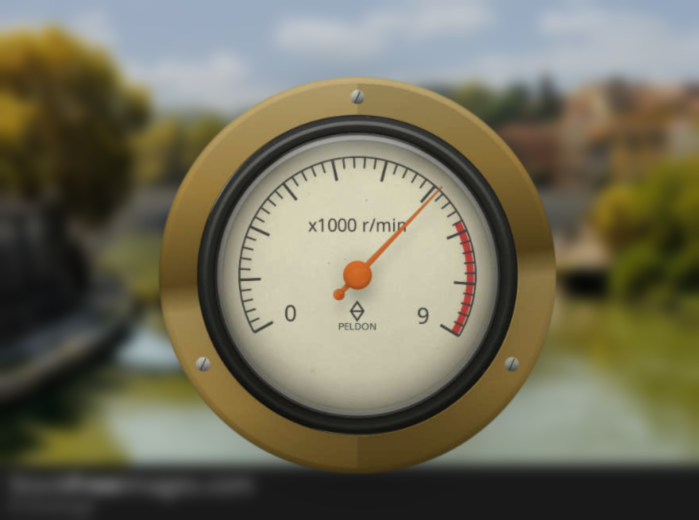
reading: 6100
